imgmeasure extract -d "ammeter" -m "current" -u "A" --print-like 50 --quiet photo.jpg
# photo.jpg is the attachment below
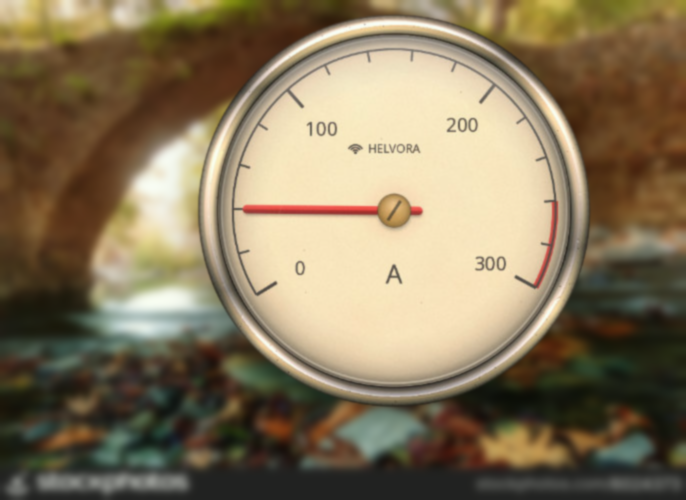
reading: 40
